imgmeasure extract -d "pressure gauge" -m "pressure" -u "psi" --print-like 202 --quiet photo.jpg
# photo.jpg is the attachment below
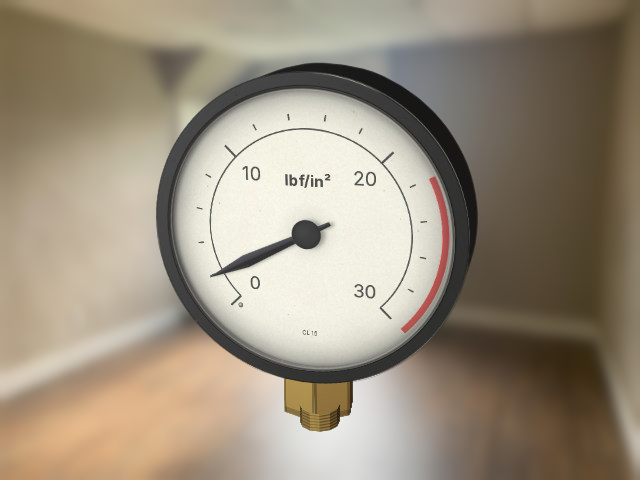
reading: 2
